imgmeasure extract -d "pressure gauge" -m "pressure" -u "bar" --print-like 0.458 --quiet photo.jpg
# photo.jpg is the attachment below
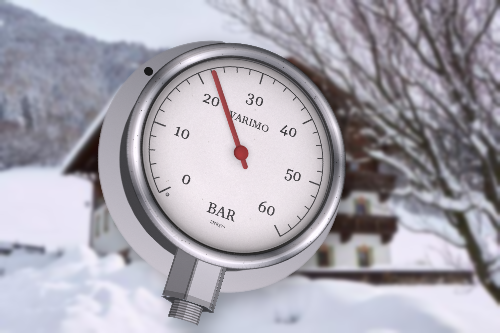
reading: 22
